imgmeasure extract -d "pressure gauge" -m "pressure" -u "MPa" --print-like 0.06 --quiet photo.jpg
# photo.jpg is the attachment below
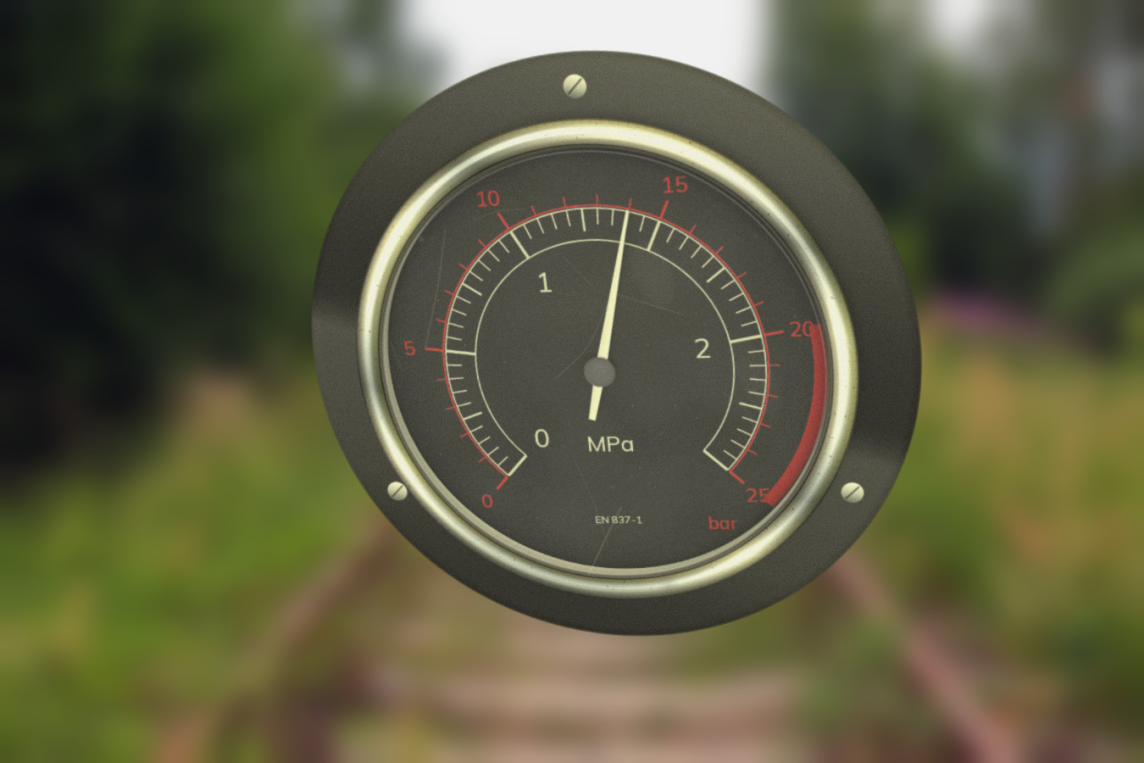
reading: 1.4
